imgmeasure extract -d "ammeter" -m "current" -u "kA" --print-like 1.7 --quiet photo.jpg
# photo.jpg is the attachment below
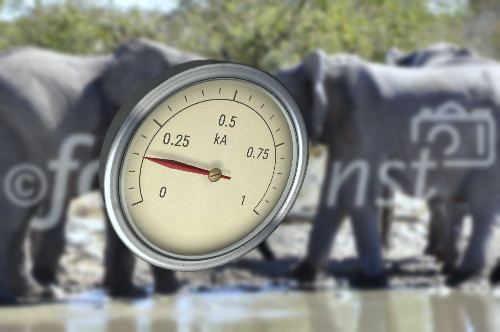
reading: 0.15
